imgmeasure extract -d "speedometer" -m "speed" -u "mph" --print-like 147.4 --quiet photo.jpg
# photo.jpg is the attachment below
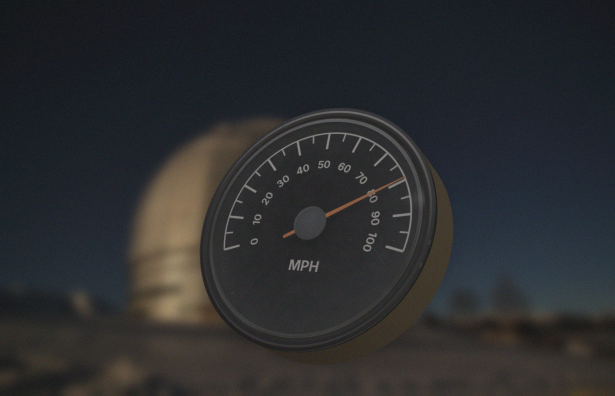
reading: 80
